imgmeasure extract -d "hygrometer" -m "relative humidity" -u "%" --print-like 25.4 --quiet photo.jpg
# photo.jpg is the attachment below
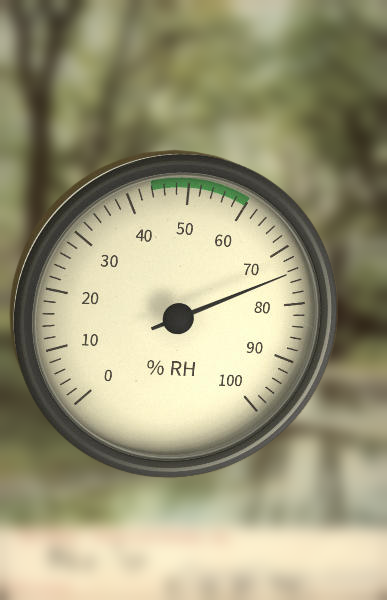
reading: 74
